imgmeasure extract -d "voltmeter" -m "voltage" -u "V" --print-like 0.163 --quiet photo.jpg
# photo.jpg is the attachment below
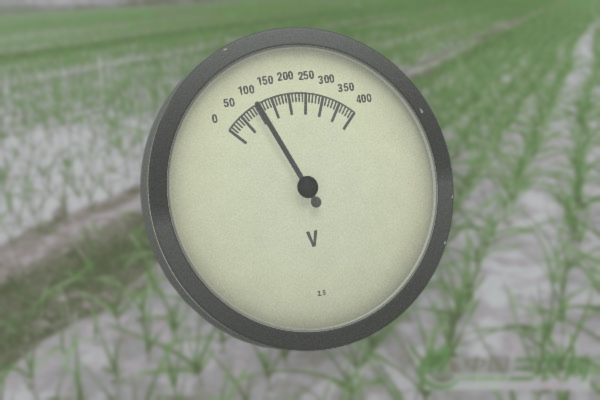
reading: 100
